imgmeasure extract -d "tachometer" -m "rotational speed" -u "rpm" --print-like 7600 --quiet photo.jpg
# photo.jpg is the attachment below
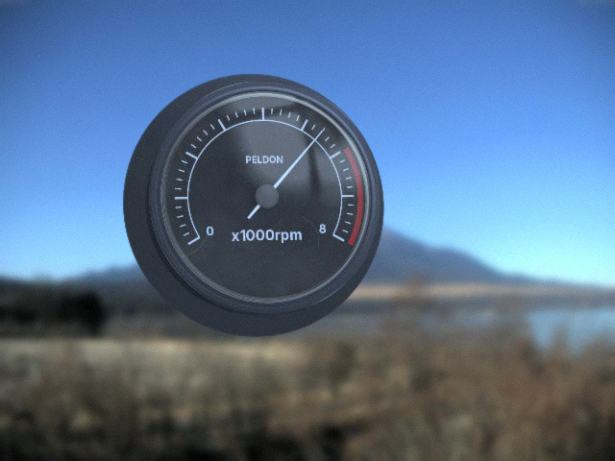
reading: 5400
